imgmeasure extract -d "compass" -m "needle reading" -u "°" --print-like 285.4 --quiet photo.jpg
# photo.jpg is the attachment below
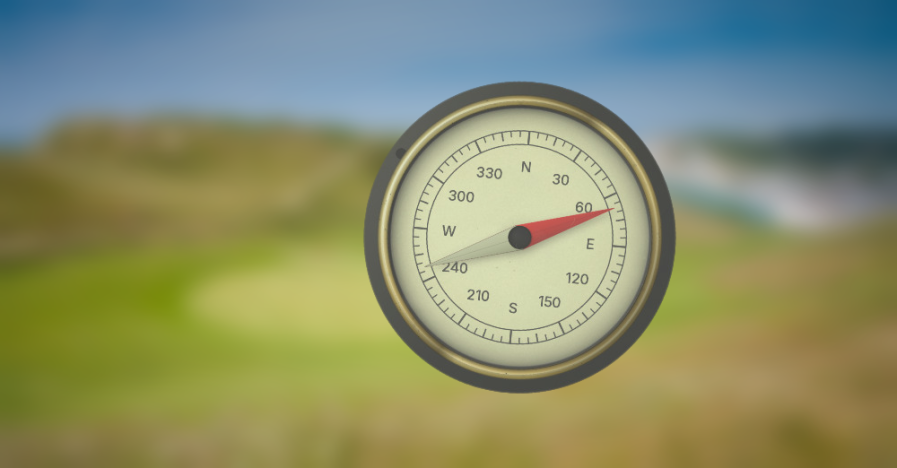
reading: 67.5
